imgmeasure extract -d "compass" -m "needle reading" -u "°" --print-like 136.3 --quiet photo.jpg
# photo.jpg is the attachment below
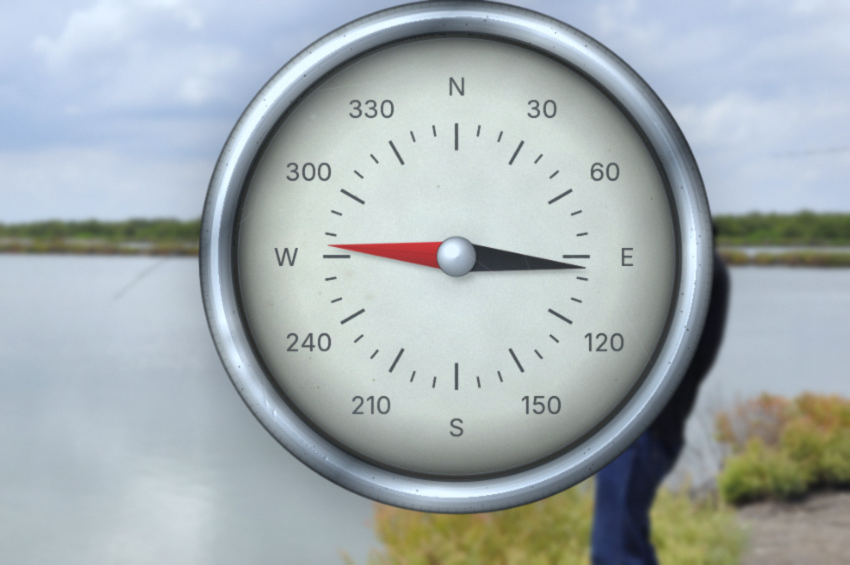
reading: 275
